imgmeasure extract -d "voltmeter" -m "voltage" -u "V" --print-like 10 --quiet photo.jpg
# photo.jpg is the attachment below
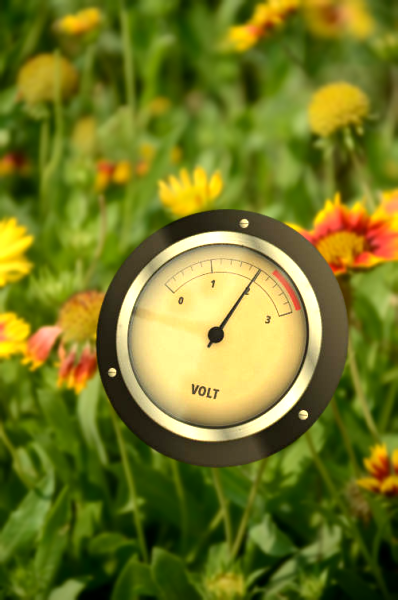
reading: 2
